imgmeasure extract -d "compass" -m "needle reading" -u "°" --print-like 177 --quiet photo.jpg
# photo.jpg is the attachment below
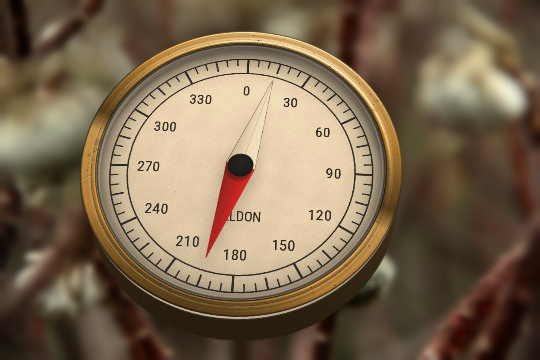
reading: 195
